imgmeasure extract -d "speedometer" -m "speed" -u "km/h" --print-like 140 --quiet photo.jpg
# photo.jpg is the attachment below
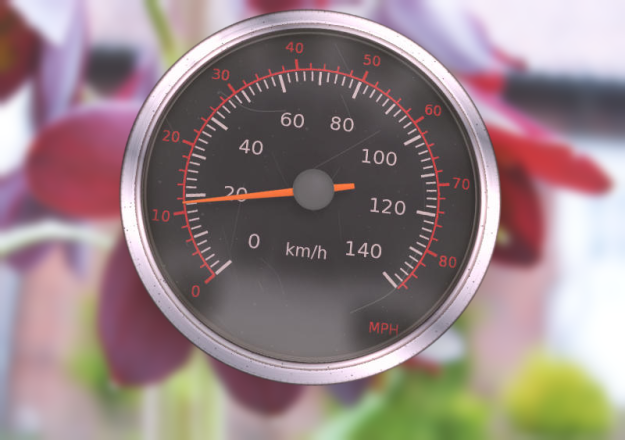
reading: 18
